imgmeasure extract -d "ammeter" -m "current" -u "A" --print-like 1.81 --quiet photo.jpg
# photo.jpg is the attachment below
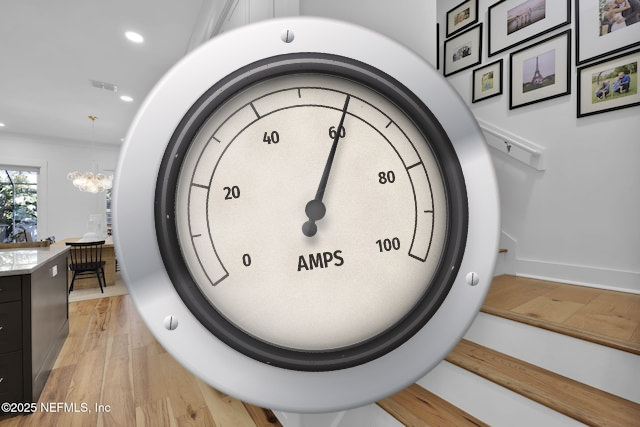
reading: 60
